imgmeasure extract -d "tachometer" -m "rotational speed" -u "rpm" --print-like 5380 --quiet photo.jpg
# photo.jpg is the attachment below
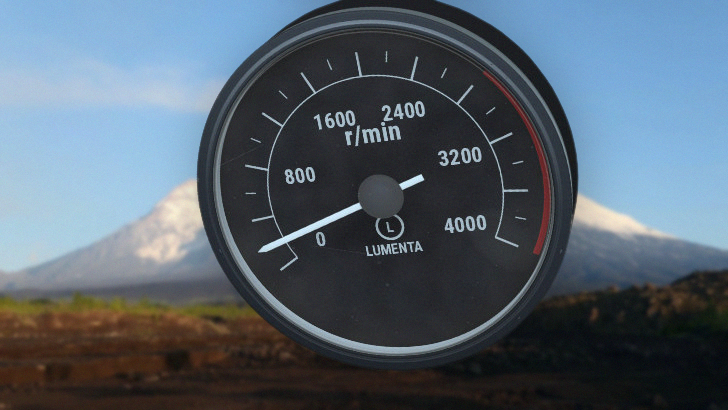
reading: 200
